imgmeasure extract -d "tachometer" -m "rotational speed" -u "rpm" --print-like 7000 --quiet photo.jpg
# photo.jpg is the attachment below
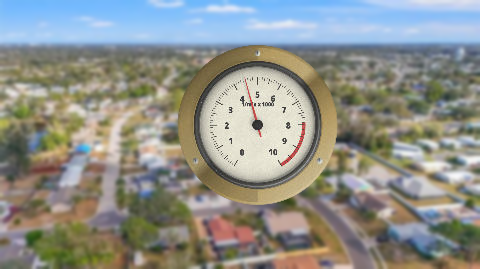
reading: 4500
